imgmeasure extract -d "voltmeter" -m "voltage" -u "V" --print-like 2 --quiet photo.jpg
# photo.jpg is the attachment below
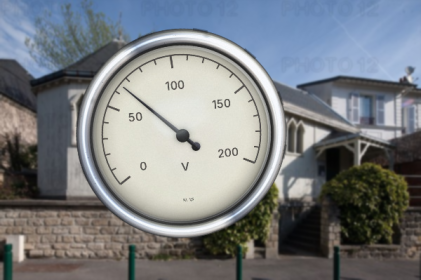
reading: 65
